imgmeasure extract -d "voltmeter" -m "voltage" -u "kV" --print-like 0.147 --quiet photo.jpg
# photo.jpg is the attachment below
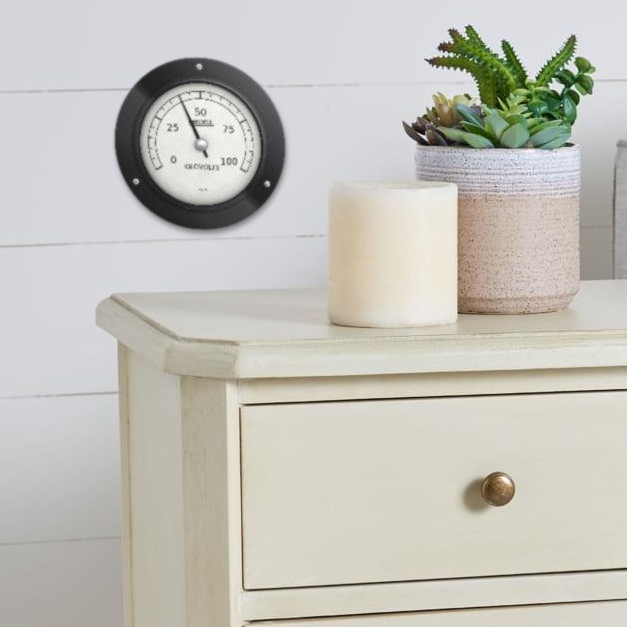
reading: 40
